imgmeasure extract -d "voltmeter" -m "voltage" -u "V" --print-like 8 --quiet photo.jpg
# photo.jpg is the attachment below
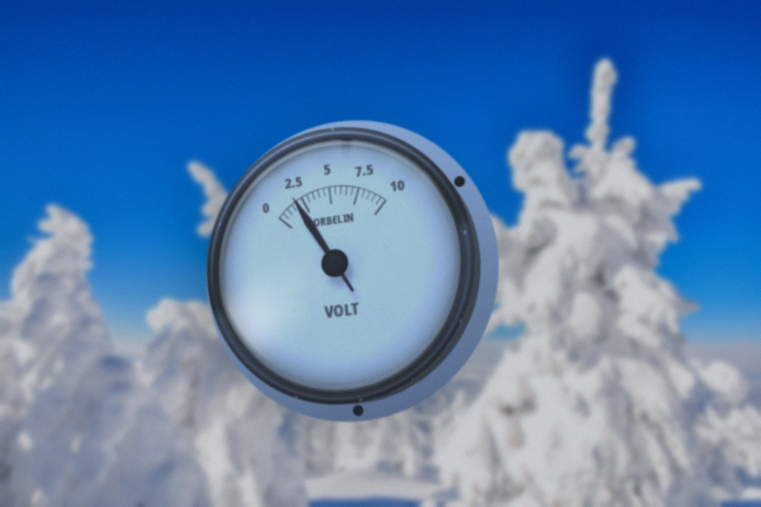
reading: 2
